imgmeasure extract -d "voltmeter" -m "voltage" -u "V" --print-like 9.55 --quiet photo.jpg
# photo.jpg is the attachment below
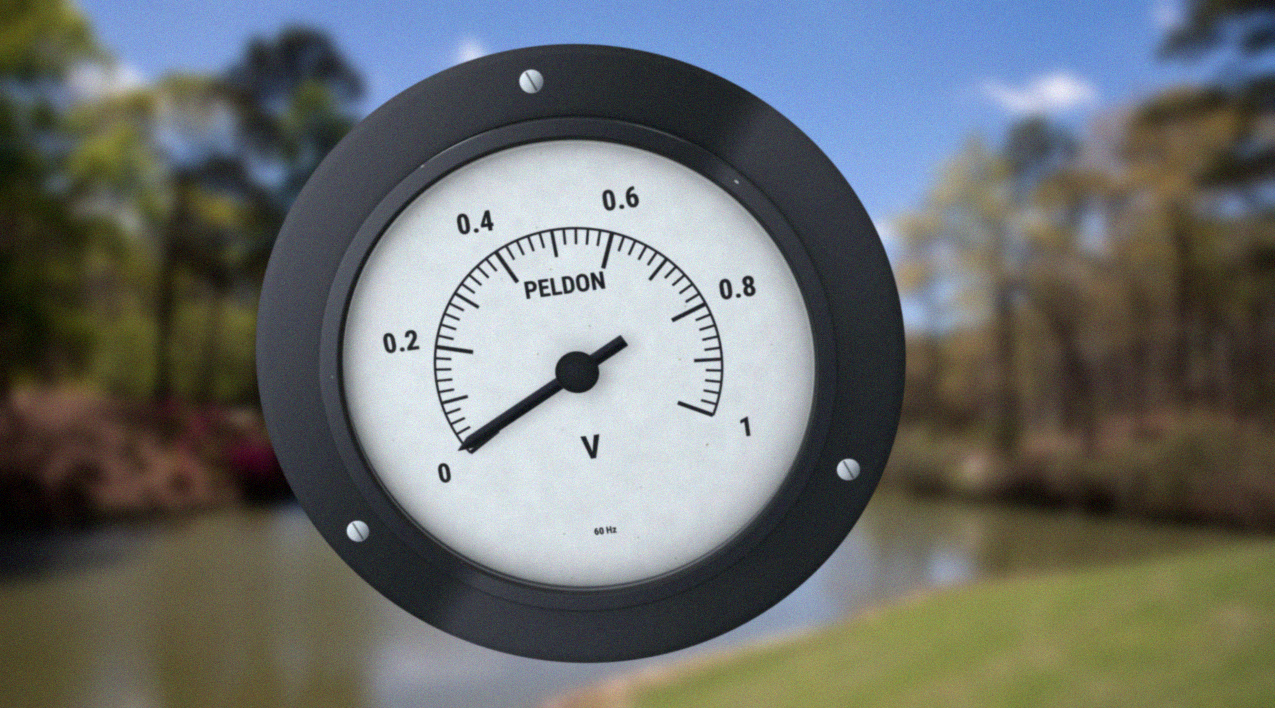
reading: 0.02
